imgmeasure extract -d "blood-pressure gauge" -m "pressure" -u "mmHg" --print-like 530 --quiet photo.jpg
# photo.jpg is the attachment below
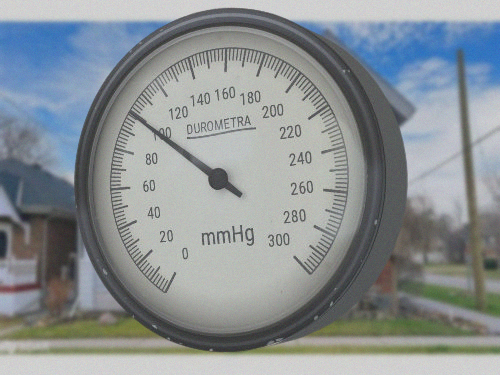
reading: 100
